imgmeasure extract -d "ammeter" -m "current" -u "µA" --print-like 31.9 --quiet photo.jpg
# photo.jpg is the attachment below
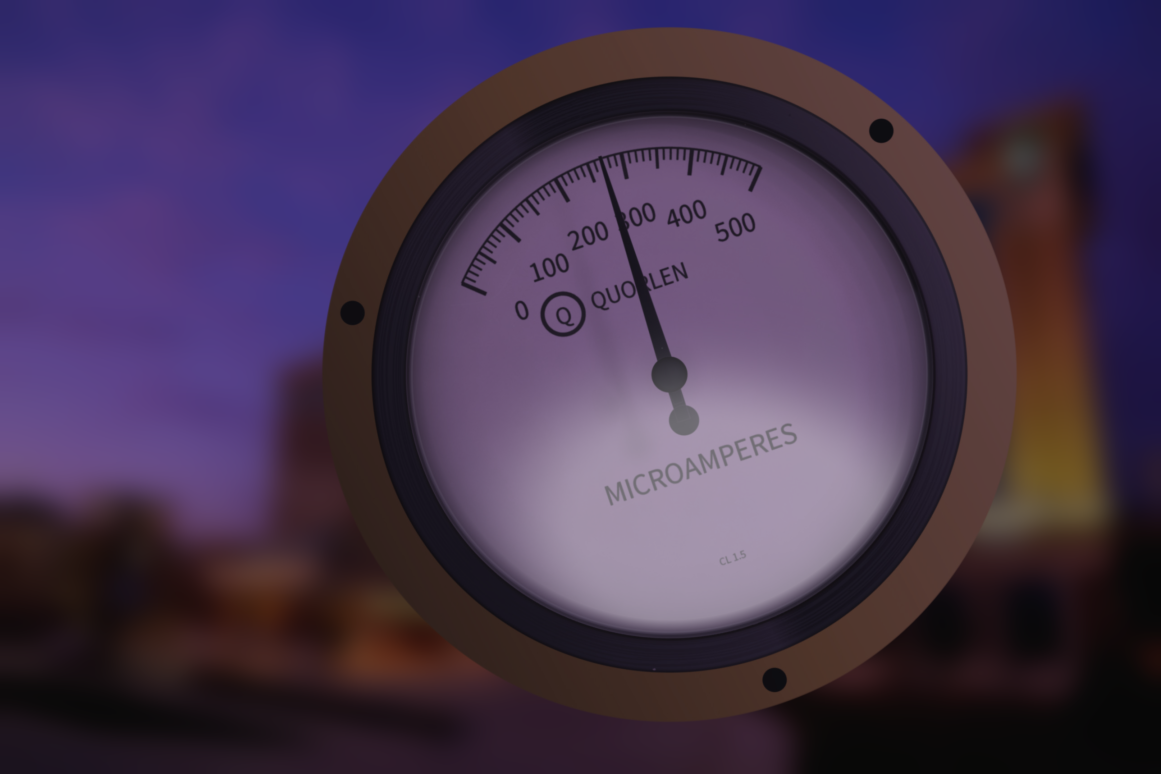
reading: 270
